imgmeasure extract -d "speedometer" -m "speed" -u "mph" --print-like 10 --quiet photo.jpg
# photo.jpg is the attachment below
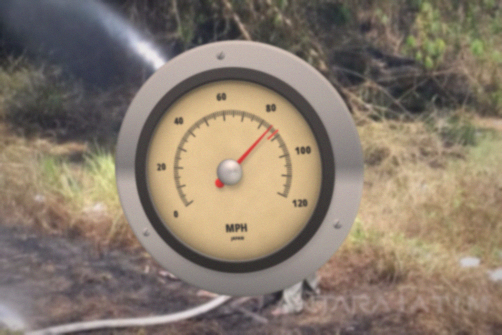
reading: 85
